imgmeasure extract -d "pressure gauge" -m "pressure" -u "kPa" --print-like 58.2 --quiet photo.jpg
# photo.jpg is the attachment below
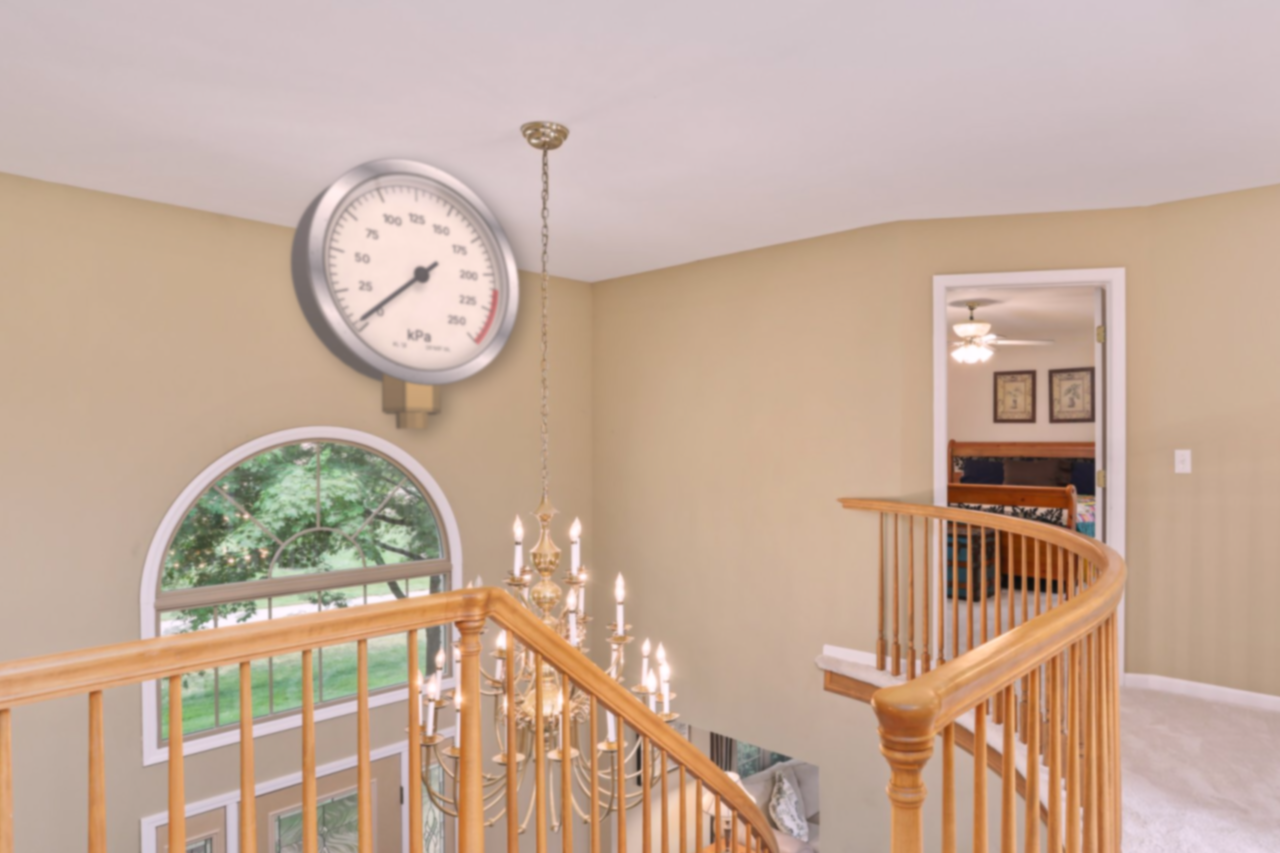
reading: 5
